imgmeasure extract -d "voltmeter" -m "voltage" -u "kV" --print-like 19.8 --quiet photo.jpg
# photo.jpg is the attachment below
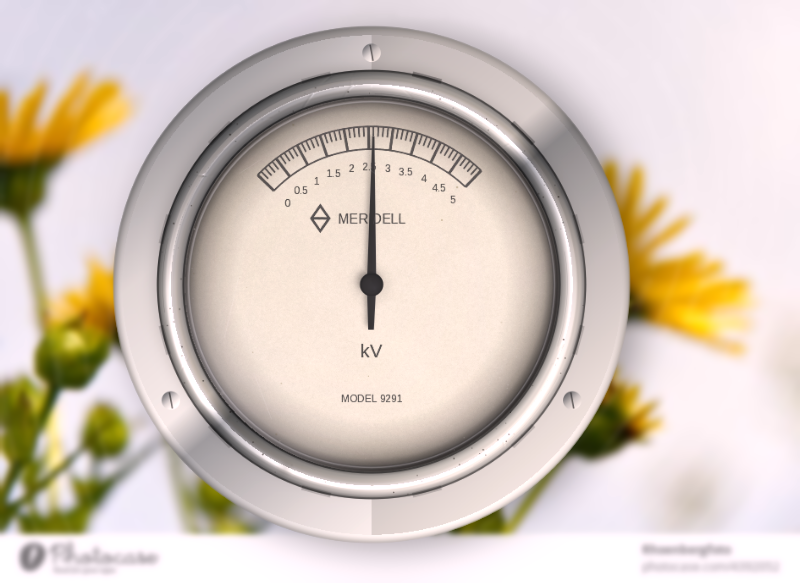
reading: 2.6
